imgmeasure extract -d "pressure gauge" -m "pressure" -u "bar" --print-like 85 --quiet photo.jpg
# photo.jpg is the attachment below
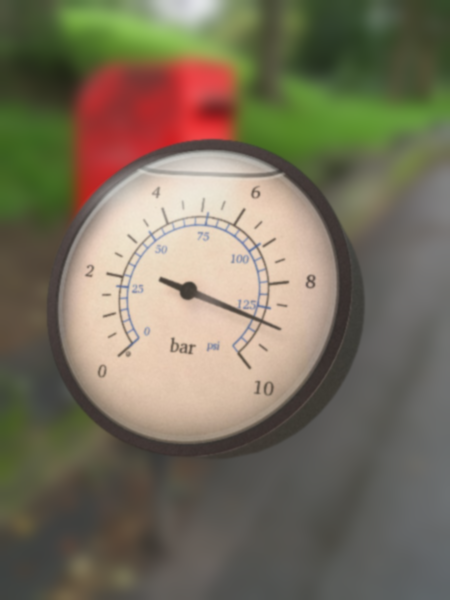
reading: 9
